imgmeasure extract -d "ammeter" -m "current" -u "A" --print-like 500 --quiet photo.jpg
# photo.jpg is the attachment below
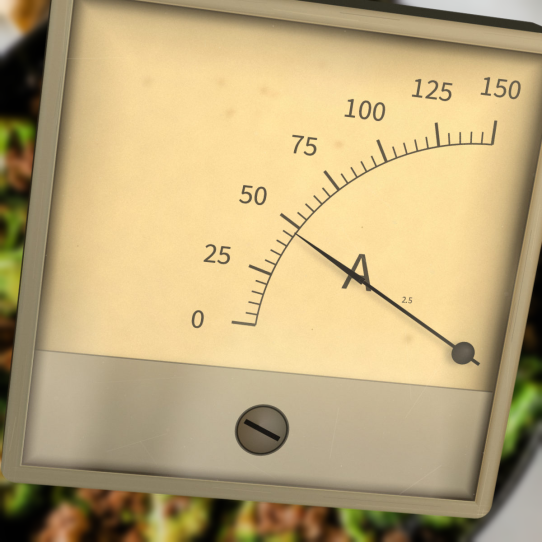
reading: 47.5
